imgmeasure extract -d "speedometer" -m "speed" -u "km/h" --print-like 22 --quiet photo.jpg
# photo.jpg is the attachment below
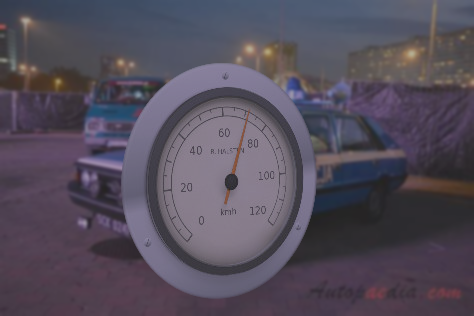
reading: 70
